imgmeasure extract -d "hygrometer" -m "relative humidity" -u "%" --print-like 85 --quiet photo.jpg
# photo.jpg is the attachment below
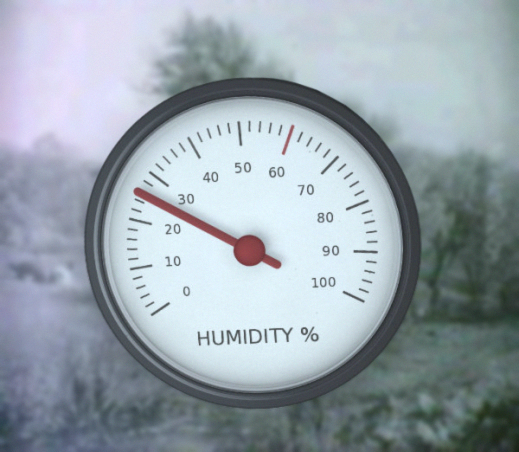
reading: 26
